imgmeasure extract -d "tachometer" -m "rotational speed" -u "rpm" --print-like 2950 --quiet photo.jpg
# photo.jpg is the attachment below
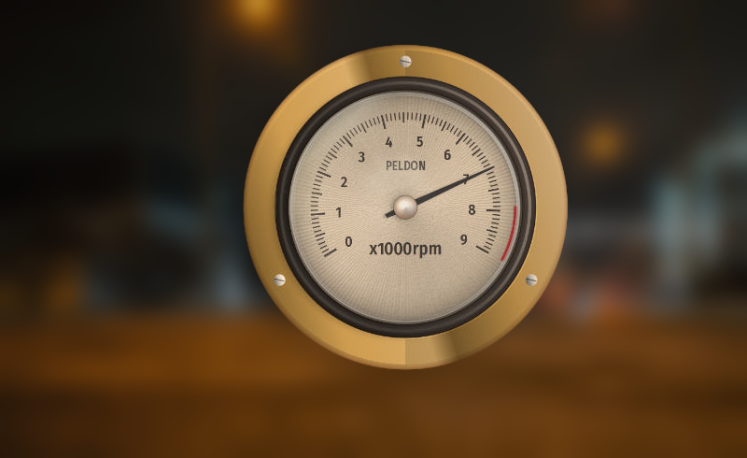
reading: 7000
